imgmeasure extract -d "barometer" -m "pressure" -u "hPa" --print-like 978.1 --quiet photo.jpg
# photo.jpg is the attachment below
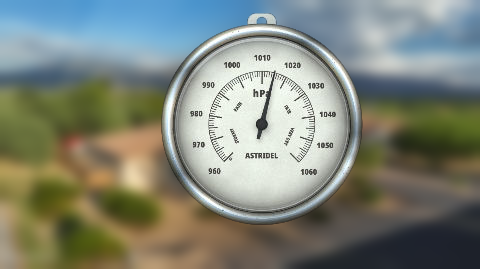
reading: 1015
